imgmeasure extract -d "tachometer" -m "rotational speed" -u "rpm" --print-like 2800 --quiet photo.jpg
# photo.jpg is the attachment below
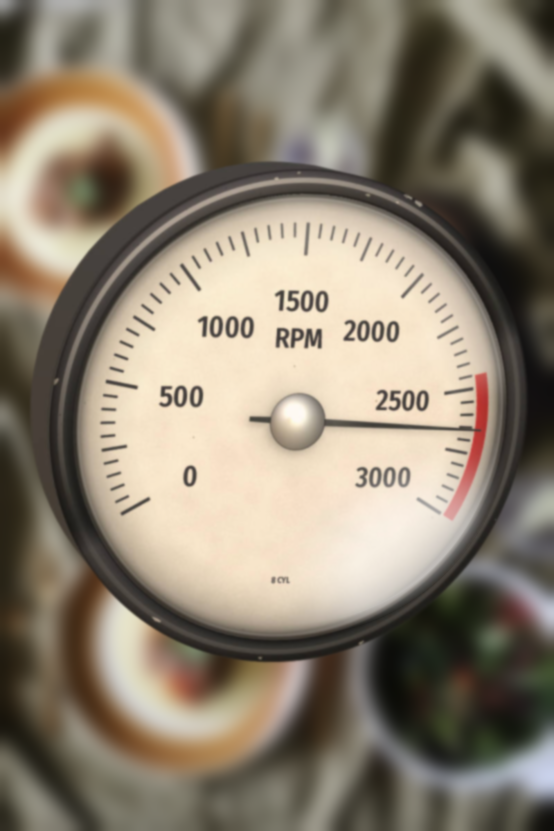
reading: 2650
